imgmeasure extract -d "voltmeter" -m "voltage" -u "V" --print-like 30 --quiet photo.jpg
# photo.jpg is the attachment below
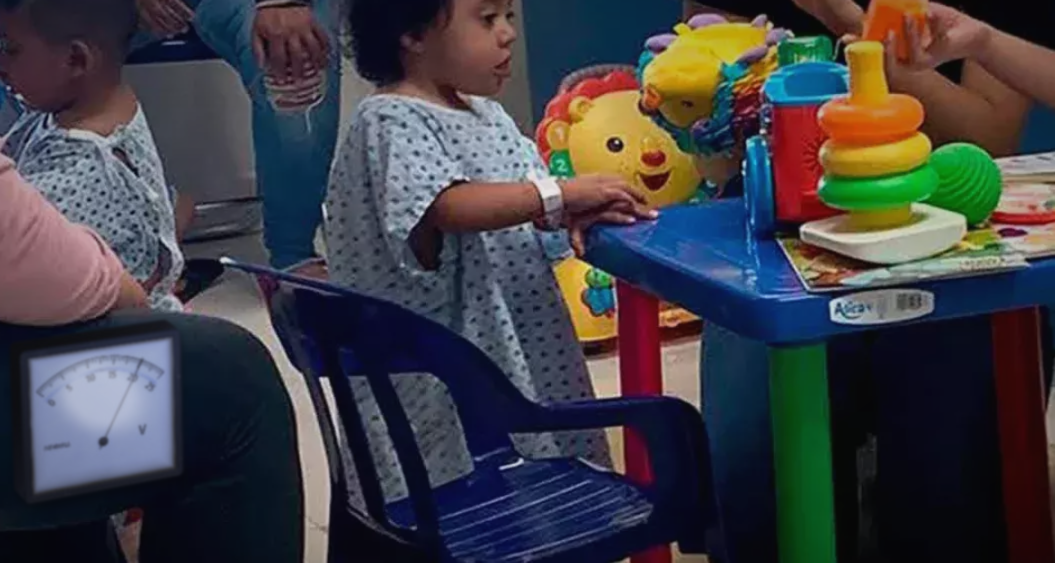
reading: 20
